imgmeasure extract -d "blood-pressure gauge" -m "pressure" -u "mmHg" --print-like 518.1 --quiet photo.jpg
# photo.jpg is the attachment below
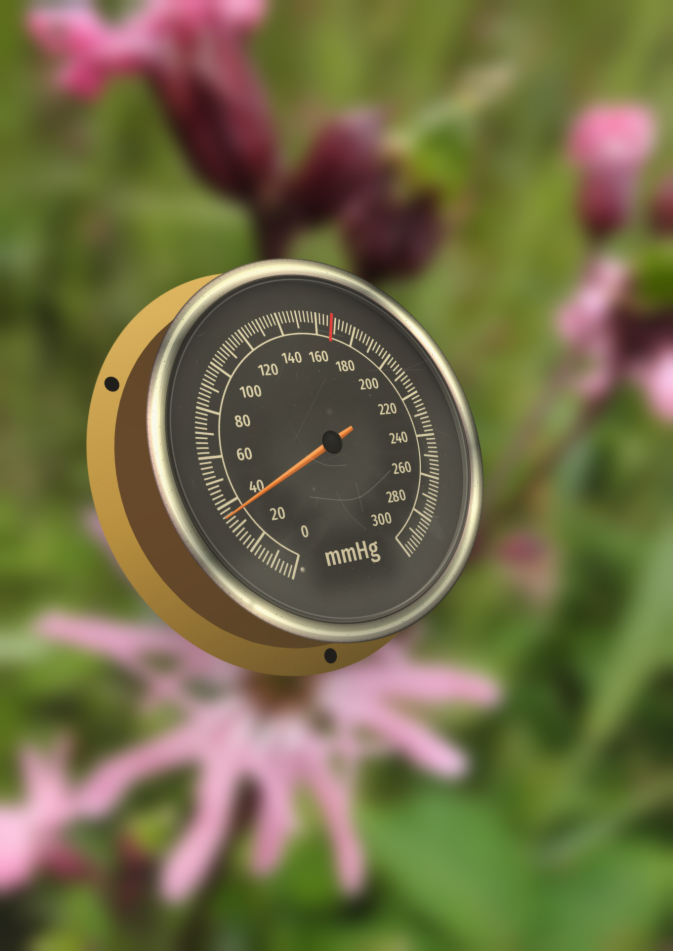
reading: 36
